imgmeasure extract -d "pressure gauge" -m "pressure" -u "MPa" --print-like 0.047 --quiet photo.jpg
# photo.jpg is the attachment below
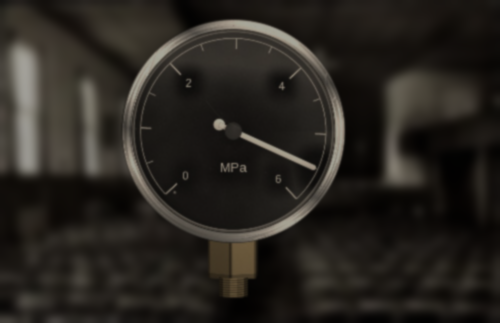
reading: 5.5
